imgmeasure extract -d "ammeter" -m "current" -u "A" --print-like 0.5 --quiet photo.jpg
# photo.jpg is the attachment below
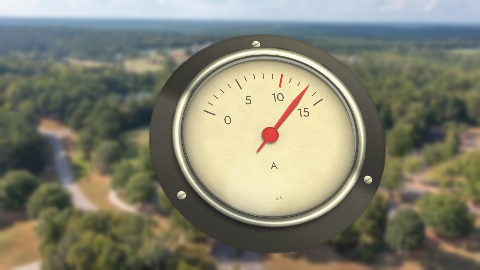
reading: 13
